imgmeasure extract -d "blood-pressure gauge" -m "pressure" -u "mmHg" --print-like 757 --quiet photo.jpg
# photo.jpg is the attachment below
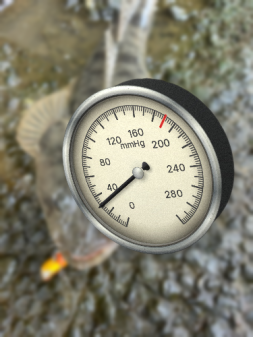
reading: 30
